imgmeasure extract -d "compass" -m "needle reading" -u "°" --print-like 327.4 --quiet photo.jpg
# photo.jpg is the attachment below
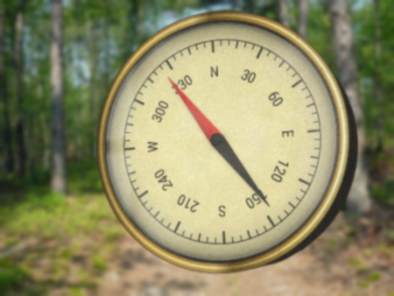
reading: 325
